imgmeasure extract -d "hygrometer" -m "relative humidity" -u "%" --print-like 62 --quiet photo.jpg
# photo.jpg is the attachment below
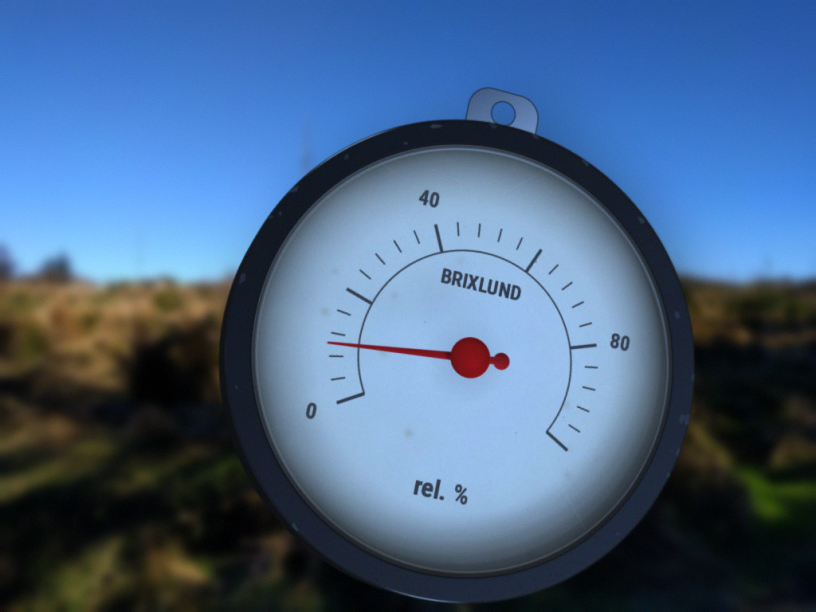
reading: 10
